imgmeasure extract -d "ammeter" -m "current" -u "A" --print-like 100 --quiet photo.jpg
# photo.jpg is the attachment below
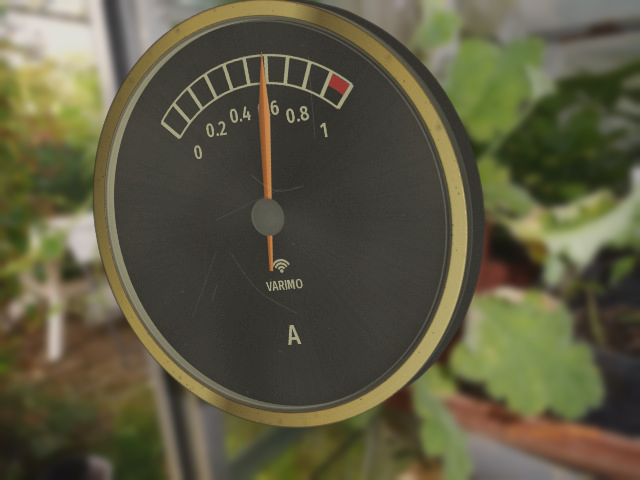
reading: 0.6
